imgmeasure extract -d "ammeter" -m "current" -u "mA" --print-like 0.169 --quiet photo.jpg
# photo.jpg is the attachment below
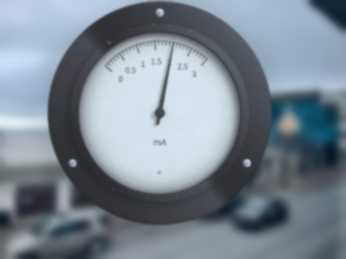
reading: 2
